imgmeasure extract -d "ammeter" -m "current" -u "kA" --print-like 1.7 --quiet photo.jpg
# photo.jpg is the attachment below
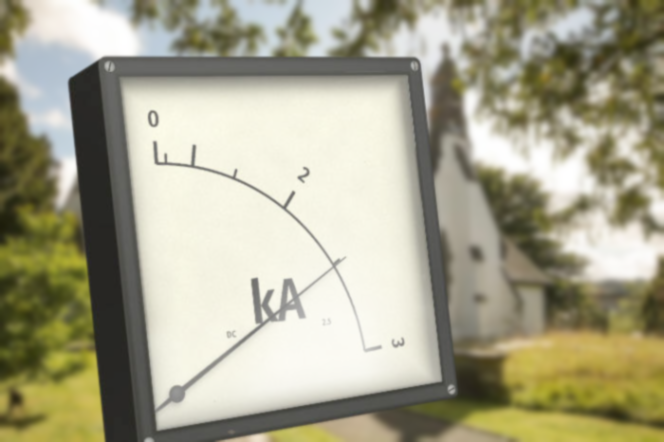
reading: 2.5
